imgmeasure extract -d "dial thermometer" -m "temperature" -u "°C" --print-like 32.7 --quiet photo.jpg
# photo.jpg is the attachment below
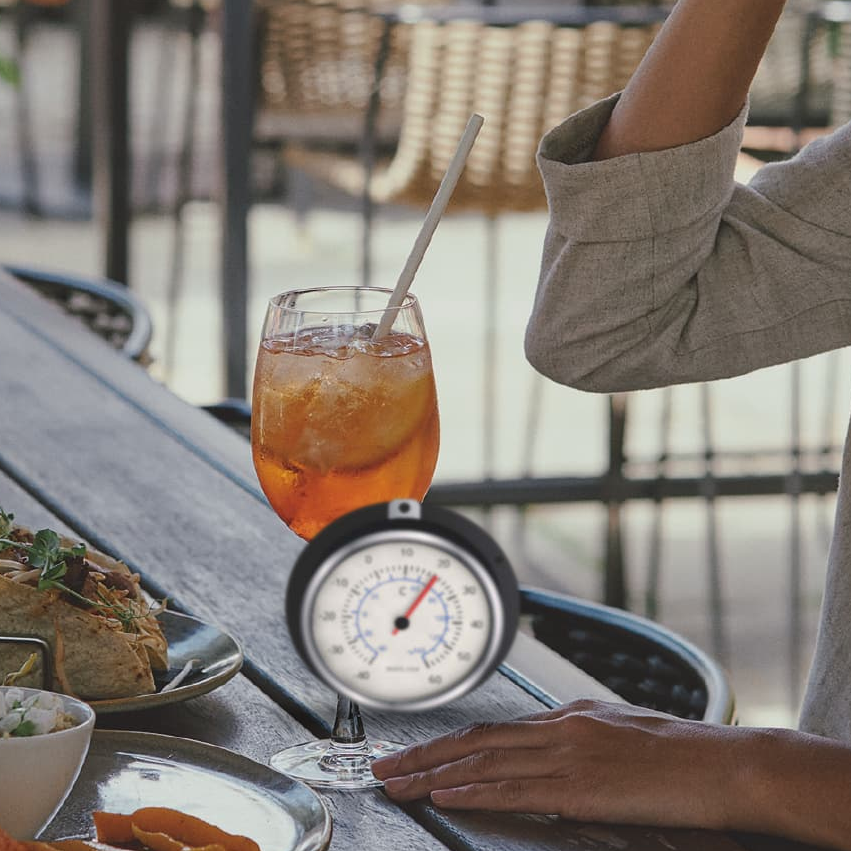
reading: 20
